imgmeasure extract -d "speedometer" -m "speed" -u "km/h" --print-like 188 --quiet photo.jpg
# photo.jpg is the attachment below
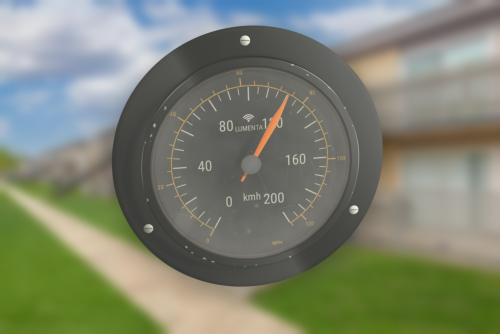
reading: 120
